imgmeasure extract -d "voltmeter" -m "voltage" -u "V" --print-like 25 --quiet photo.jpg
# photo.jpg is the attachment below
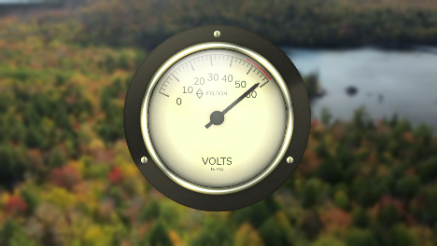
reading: 58
